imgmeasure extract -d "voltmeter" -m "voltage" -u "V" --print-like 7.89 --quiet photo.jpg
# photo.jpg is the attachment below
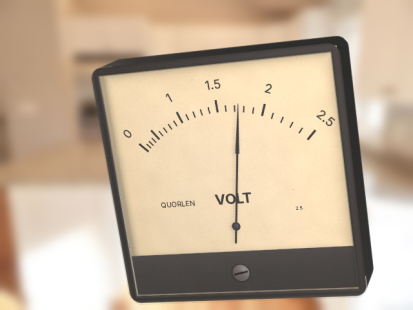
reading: 1.75
